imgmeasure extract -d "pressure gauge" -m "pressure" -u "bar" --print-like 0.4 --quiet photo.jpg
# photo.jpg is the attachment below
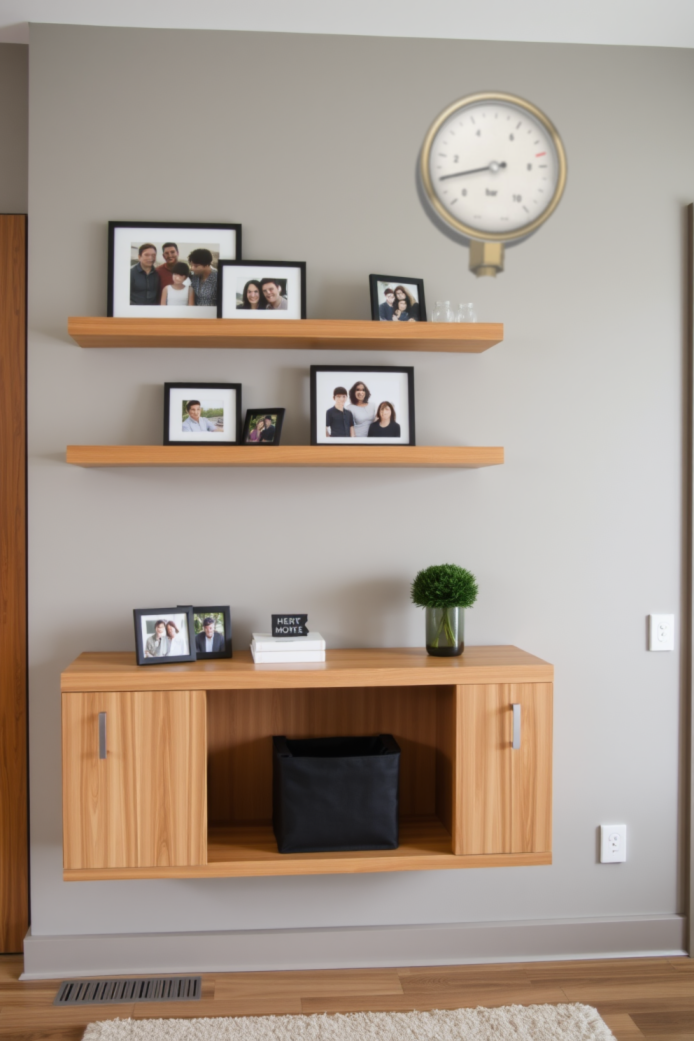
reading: 1
